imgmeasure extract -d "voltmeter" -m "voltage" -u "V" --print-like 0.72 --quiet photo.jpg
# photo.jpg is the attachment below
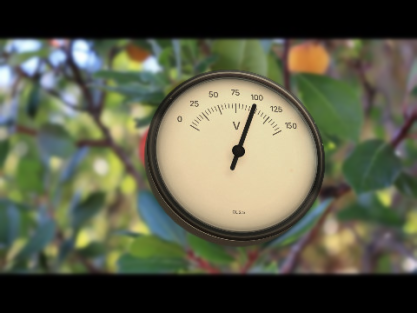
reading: 100
